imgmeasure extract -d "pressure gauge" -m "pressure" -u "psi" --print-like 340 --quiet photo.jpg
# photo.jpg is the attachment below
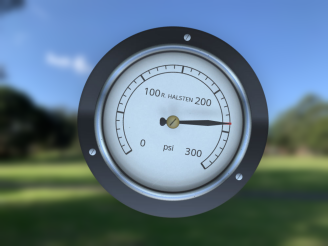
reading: 240
